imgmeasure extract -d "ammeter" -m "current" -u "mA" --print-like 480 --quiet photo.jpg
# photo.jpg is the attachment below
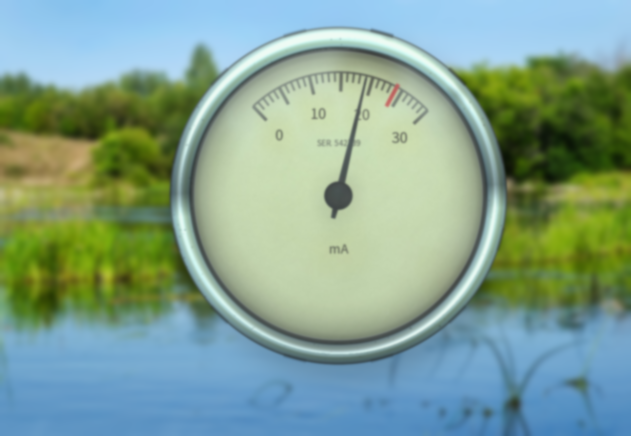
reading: 19
